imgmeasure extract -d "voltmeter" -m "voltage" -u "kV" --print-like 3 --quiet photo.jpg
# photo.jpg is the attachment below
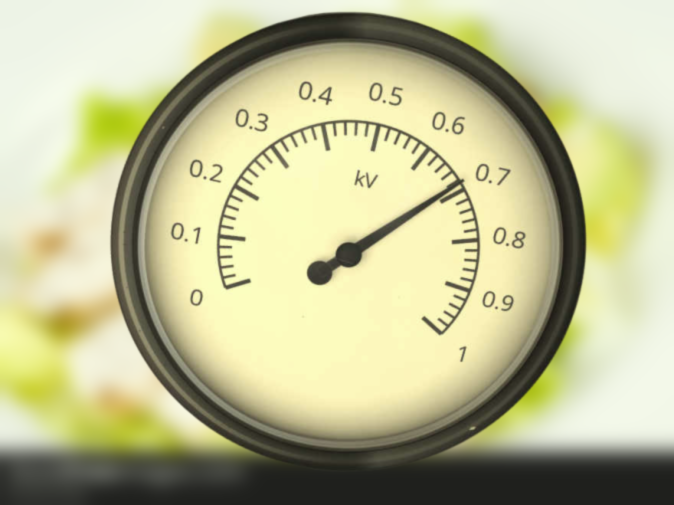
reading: 0.68
